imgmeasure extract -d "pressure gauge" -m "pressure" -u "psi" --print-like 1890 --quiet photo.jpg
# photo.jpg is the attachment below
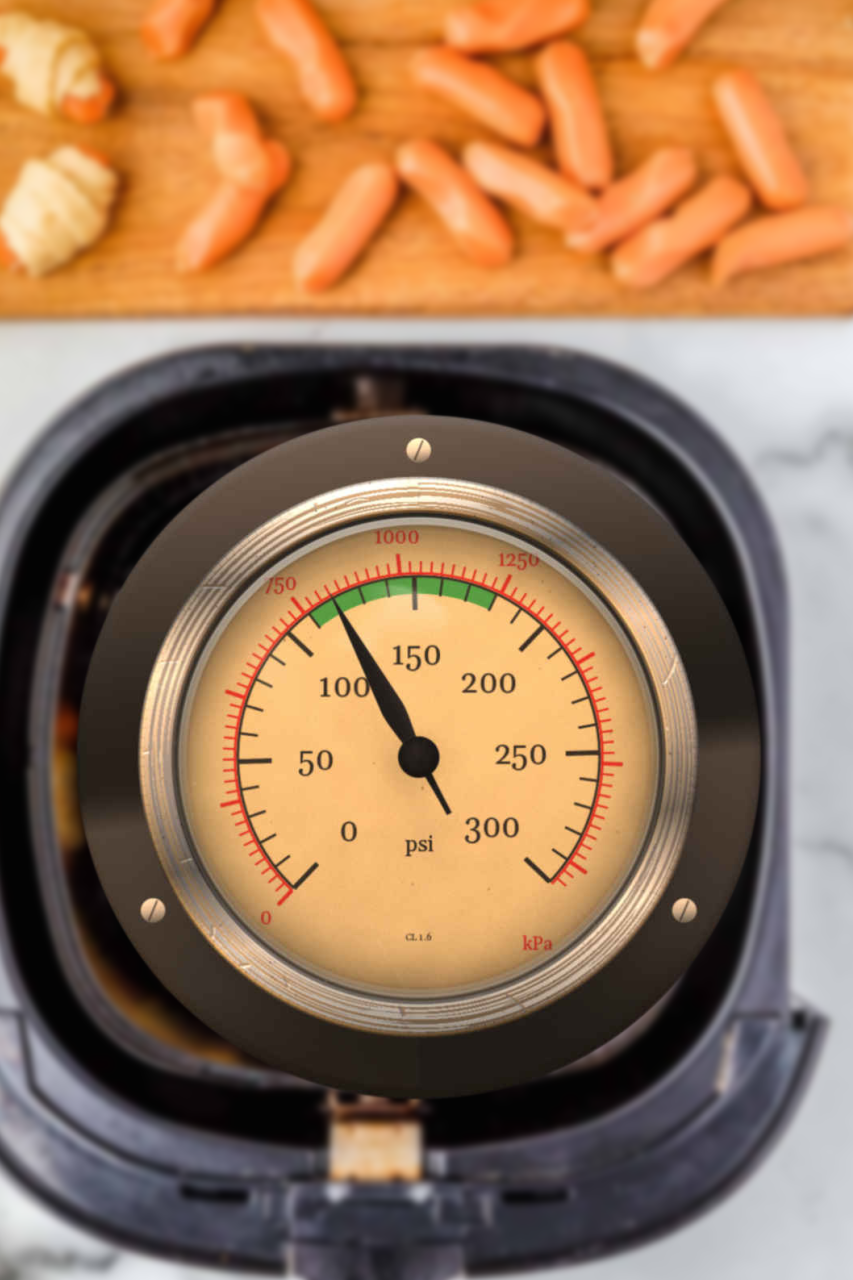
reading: 120
